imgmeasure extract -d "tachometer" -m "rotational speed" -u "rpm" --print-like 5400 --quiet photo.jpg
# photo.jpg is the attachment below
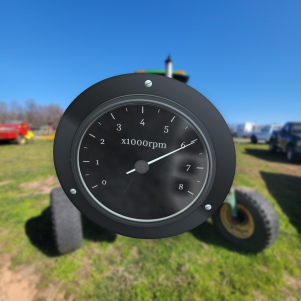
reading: 6000
